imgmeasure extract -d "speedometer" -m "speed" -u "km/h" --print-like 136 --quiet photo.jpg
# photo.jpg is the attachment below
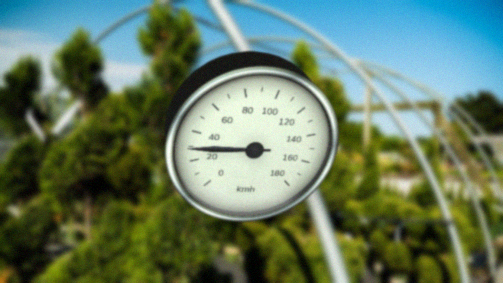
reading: 30
